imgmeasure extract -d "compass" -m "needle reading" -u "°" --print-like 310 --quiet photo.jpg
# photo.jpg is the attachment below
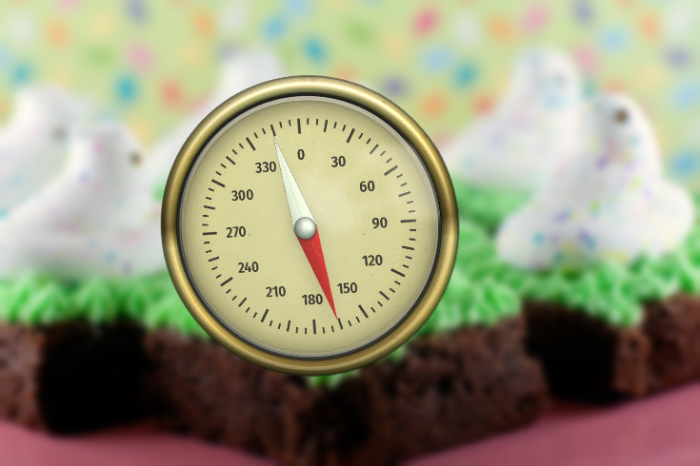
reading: 165
